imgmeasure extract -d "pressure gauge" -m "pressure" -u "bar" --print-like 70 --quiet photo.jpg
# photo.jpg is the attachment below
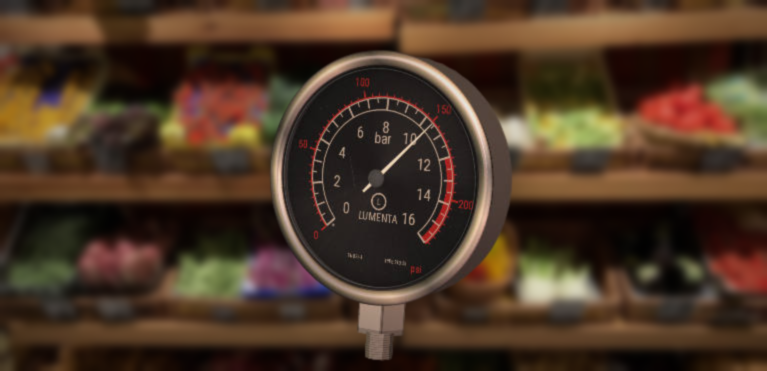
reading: 10.5
